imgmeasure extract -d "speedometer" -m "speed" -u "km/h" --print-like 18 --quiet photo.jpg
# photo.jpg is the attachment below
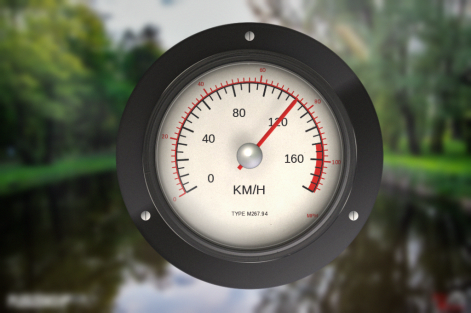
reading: 120
